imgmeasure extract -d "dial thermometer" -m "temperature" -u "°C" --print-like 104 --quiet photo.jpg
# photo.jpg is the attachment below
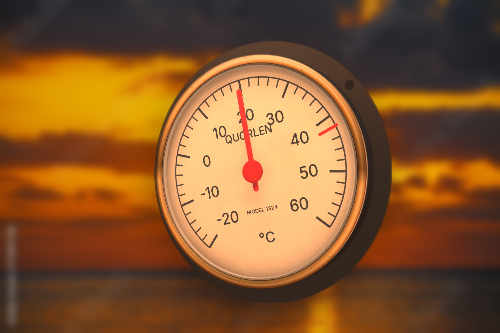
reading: 20
